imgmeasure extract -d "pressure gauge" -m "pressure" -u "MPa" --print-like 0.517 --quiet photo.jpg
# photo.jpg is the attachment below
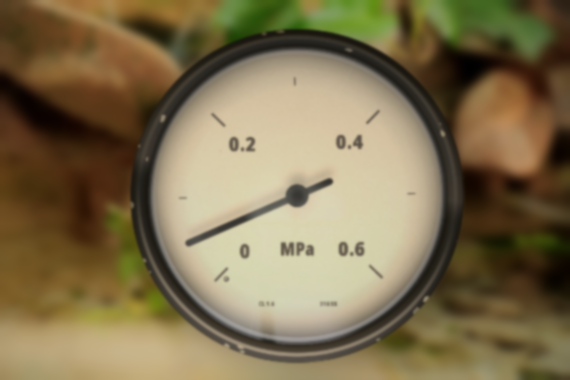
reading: 0.05
